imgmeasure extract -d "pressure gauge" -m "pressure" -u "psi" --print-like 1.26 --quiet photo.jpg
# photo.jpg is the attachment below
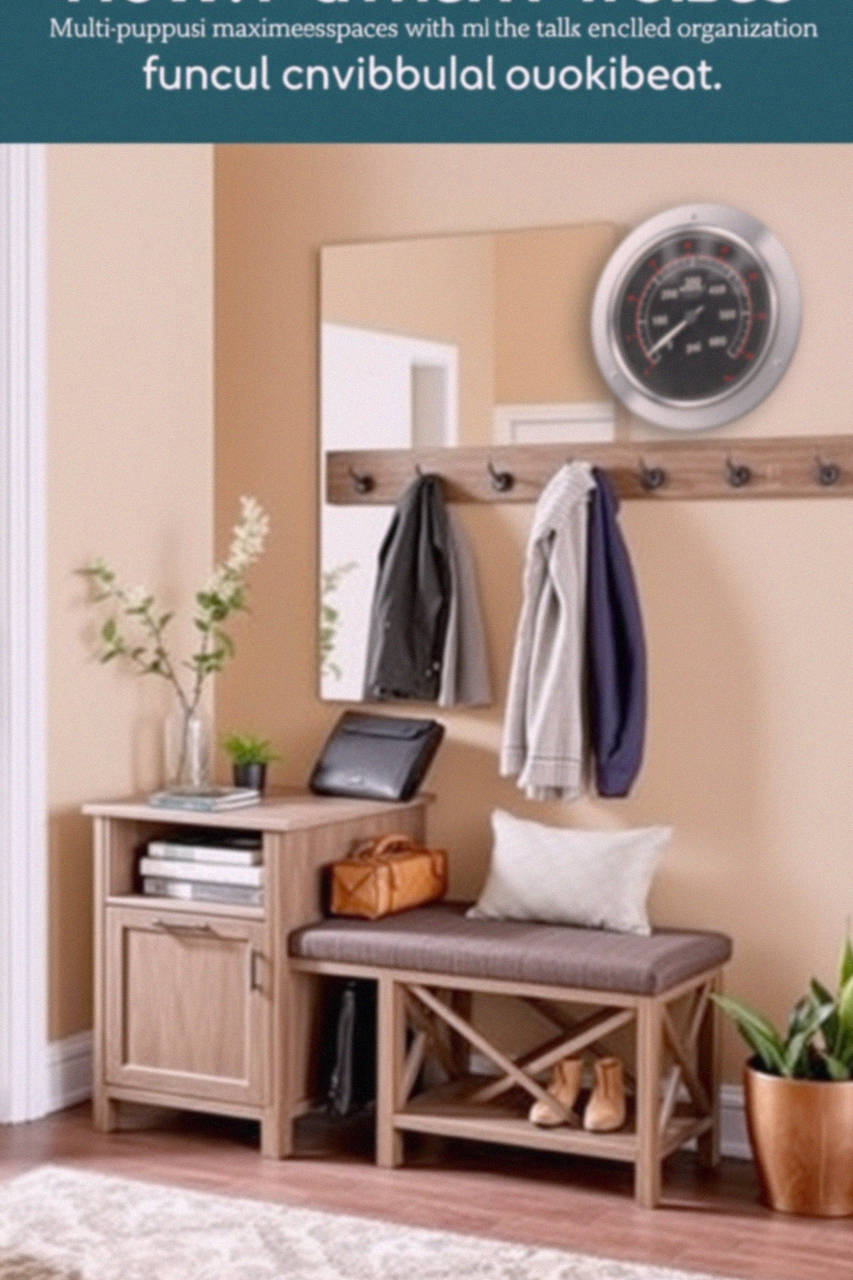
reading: 20
